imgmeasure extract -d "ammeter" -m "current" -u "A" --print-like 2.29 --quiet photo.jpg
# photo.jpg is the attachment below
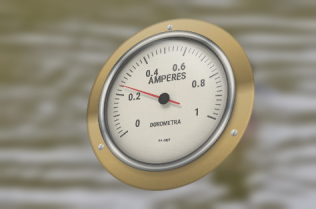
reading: 0.24
